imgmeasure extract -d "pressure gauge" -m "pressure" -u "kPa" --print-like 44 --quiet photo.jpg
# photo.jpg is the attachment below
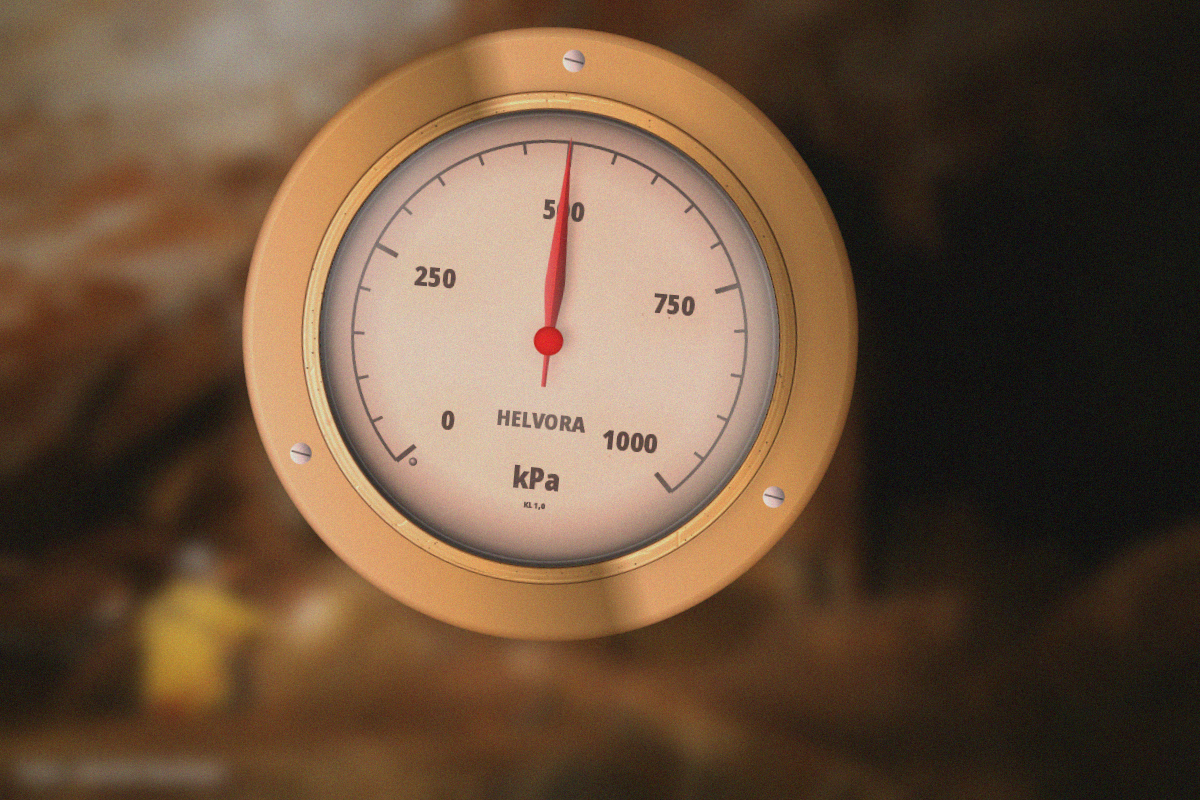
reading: 500
